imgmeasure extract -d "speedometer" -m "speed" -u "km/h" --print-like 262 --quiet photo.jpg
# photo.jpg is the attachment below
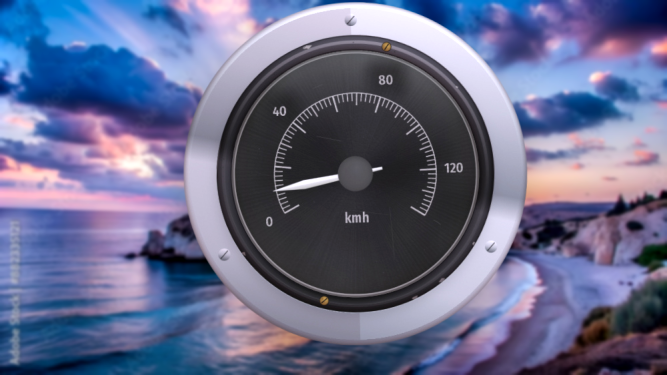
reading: 10
